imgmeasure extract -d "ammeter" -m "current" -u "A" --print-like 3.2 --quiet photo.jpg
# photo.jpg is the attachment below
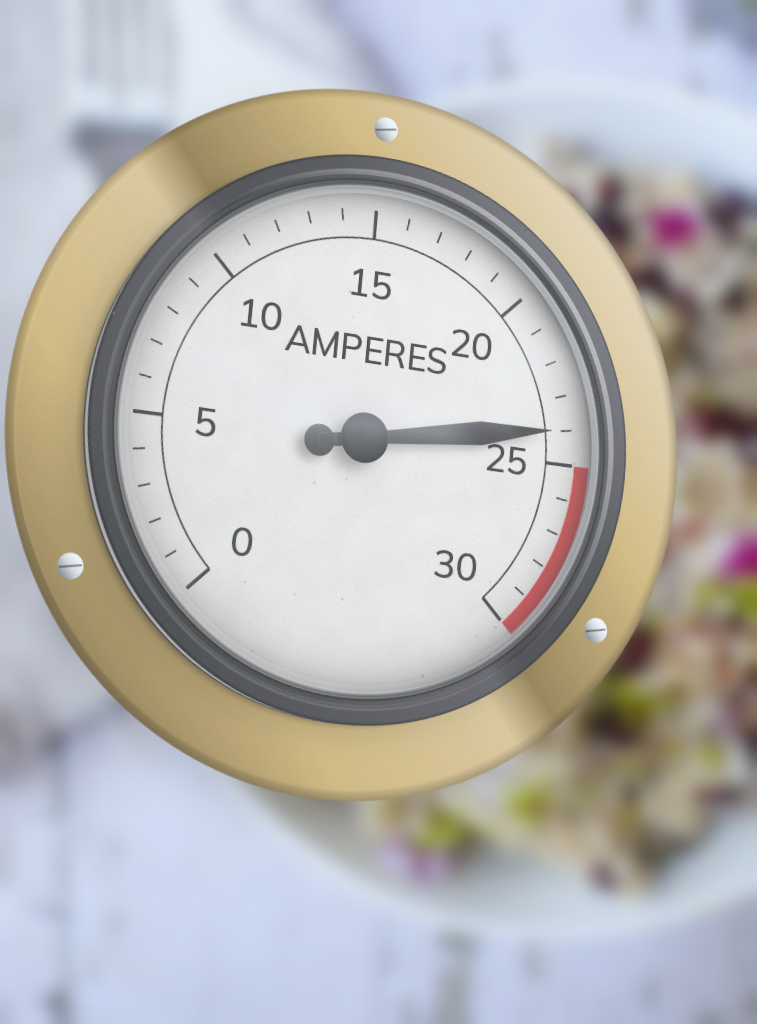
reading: 24
